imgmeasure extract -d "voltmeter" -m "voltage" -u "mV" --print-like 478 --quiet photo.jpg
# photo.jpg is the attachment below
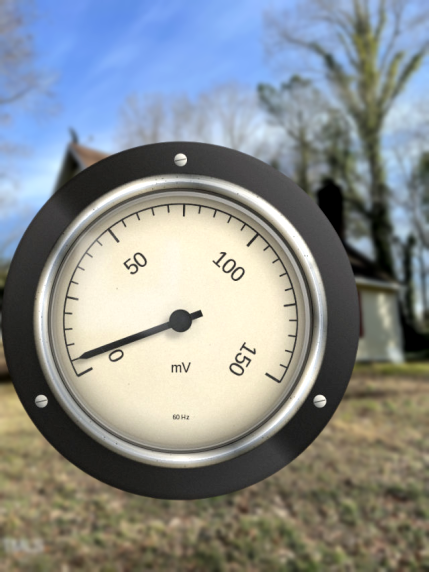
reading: 5
